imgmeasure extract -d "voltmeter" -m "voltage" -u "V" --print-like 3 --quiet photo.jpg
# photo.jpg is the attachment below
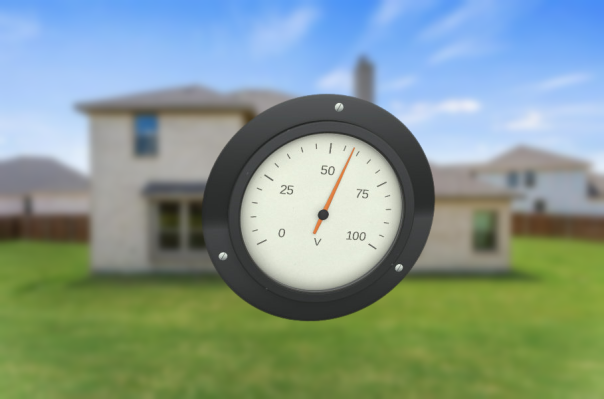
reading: 57.5
